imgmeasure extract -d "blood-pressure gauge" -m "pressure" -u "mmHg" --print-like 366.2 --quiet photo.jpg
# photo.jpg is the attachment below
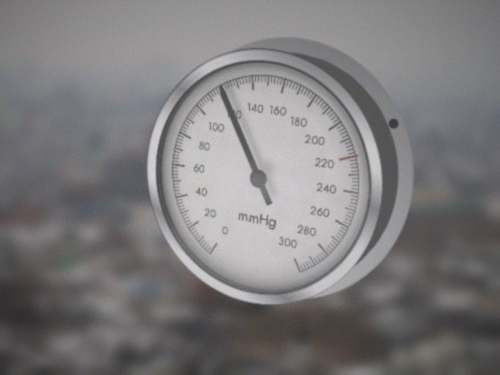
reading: 120
